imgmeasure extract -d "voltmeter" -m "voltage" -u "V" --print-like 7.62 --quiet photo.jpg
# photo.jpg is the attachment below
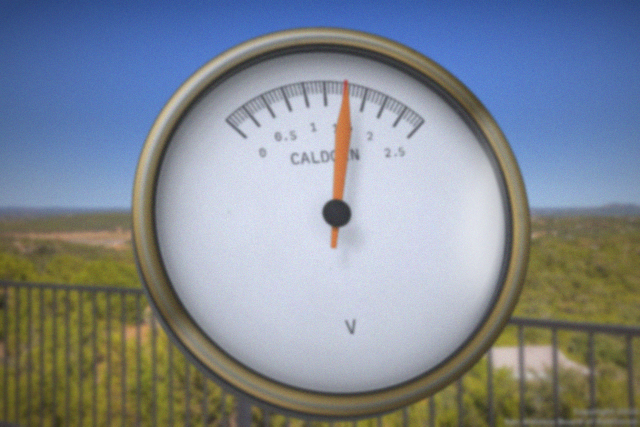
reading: 1.5
